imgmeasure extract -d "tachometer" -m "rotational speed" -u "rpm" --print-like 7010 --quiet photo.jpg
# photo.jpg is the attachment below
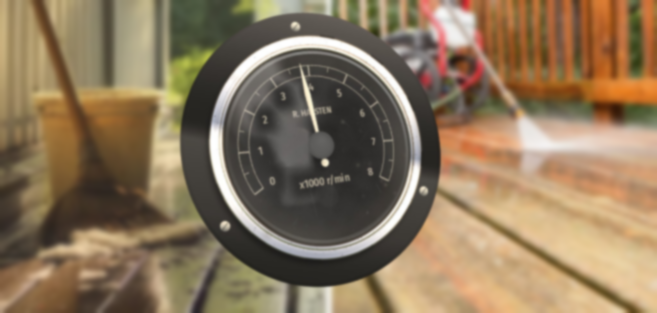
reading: 3750
